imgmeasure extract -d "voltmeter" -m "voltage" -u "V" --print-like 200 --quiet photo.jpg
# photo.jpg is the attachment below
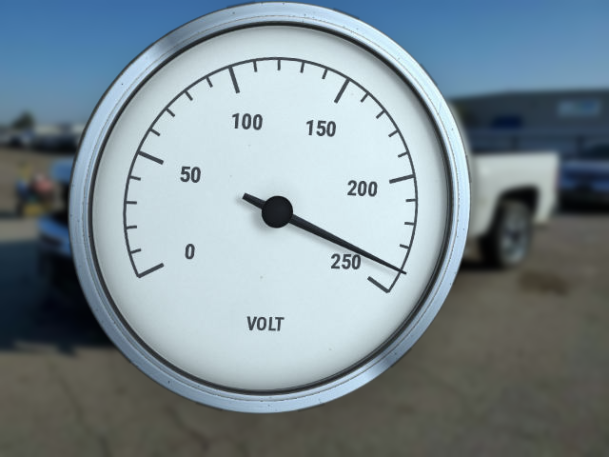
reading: 240
